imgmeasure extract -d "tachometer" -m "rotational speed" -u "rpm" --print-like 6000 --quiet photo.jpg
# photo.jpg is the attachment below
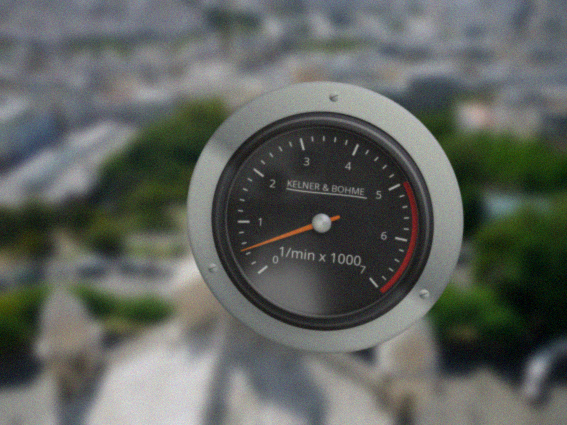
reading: 500
